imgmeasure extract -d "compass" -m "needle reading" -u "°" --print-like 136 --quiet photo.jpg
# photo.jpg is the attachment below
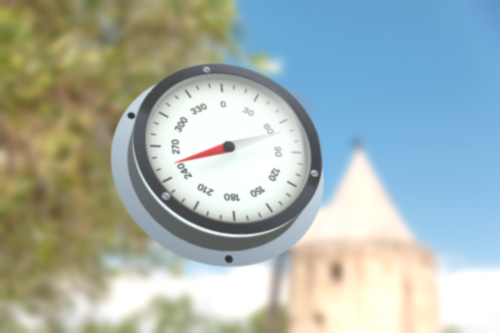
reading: 250
